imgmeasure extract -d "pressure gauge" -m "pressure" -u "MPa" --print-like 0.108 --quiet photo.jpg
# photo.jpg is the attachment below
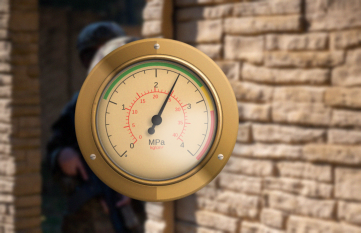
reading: 2.4
